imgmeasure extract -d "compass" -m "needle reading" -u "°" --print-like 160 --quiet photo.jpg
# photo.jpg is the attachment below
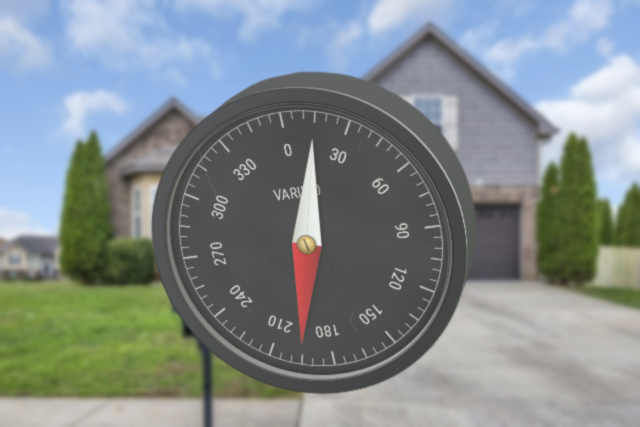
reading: 195
